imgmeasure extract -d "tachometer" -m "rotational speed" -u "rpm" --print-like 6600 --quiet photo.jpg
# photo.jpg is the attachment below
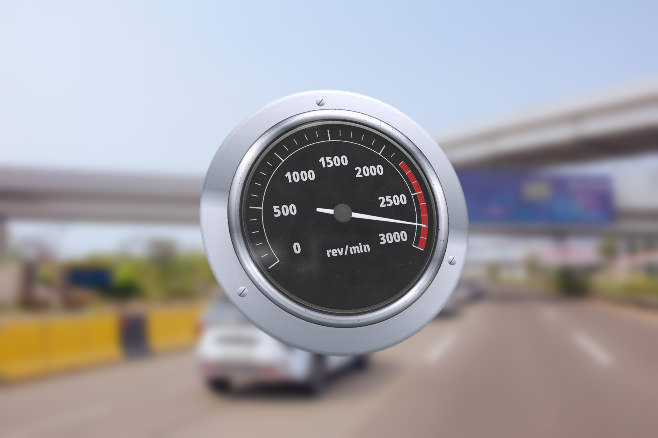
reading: 2800
